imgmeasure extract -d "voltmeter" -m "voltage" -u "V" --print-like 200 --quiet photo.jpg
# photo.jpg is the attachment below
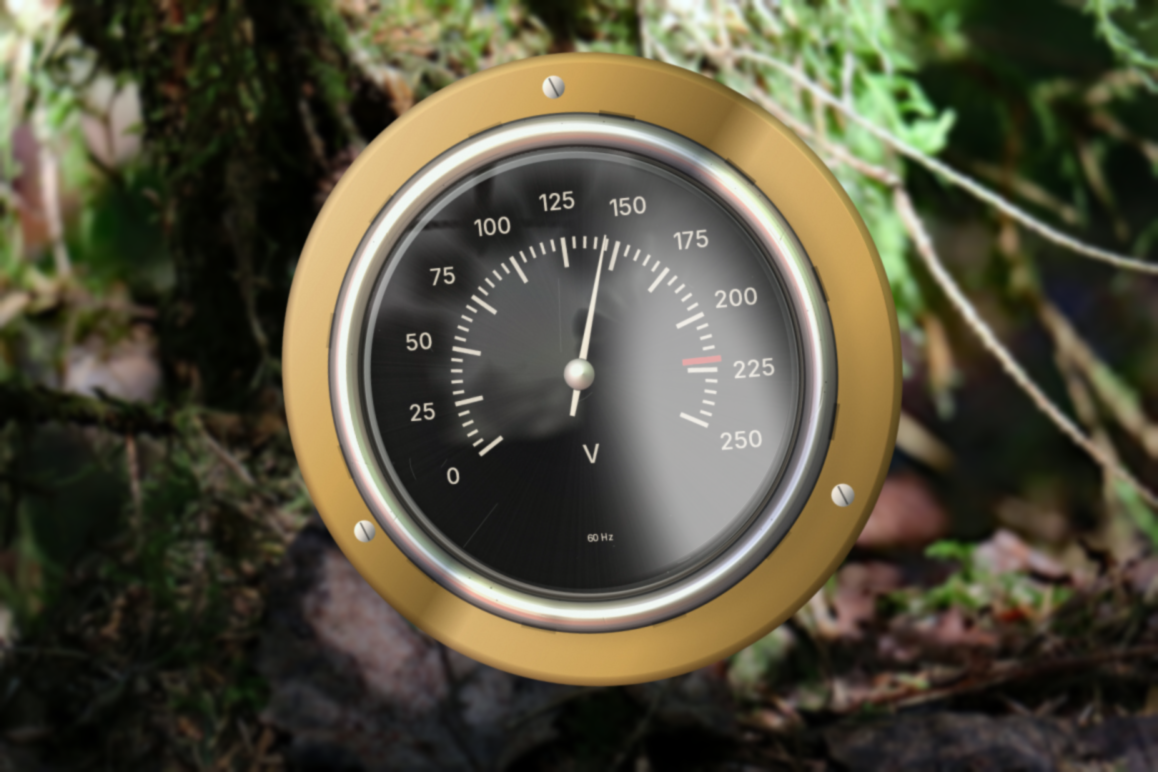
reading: 145
